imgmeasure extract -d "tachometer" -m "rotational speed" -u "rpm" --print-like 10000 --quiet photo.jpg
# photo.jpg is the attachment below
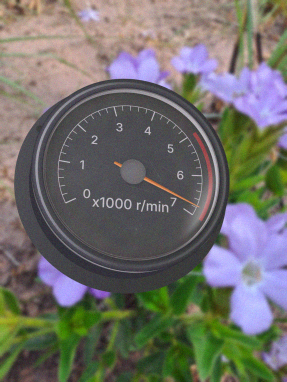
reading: 6800
